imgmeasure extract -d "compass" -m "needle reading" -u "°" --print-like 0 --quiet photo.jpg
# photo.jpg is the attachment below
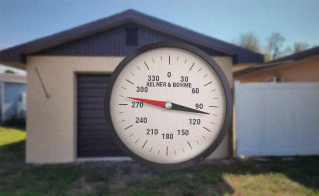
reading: 280
